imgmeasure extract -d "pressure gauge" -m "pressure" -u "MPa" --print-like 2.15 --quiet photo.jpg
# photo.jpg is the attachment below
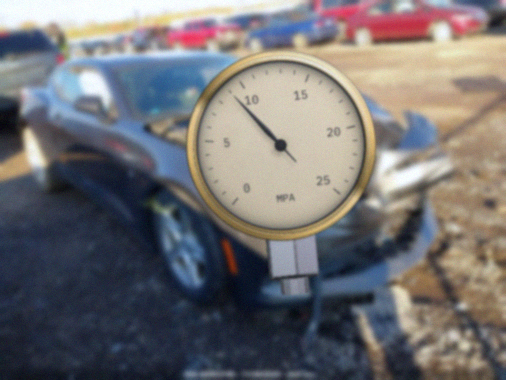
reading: 9
